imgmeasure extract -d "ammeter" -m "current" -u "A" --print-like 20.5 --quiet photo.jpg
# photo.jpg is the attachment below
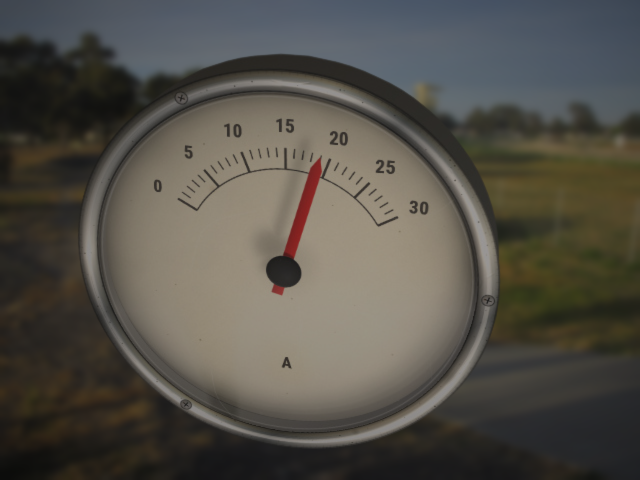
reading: 19
